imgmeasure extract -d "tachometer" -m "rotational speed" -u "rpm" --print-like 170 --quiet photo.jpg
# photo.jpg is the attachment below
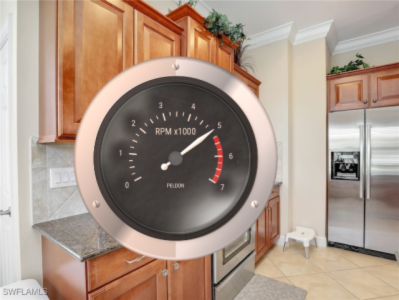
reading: 5000
